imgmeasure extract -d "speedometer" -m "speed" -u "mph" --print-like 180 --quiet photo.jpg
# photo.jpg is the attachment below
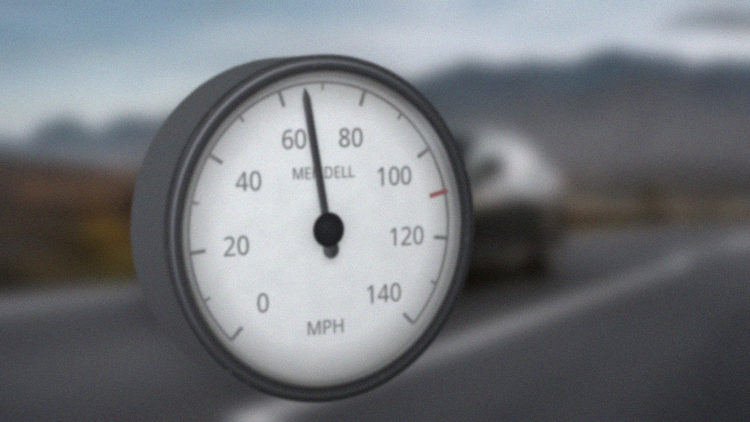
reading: 65
